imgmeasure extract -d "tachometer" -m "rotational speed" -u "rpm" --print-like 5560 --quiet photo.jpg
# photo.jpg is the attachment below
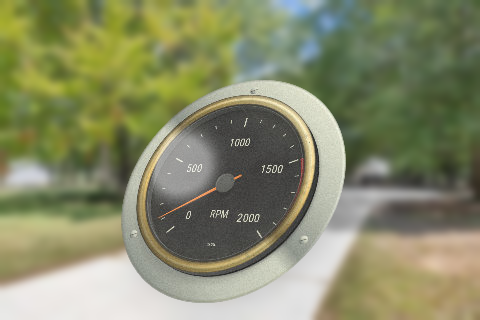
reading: 100
